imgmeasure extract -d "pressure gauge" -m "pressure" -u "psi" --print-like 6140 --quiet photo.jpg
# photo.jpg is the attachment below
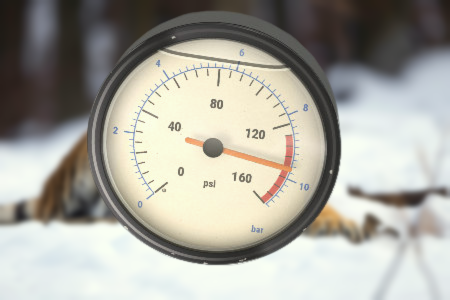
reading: 140
